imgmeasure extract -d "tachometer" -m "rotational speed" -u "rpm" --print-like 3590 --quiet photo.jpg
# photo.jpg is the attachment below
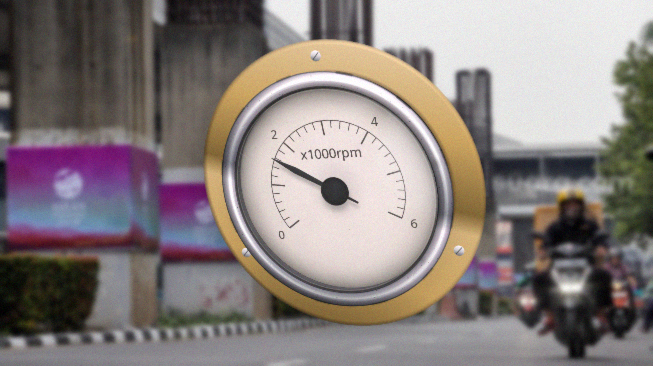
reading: 1600
